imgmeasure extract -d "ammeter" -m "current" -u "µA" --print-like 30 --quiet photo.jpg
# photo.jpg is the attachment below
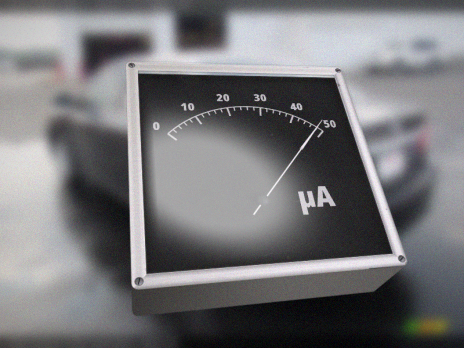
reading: 48
